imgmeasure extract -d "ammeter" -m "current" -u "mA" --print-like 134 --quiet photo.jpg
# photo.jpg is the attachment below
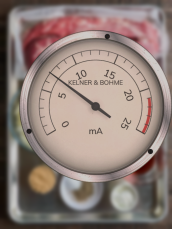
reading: 7
